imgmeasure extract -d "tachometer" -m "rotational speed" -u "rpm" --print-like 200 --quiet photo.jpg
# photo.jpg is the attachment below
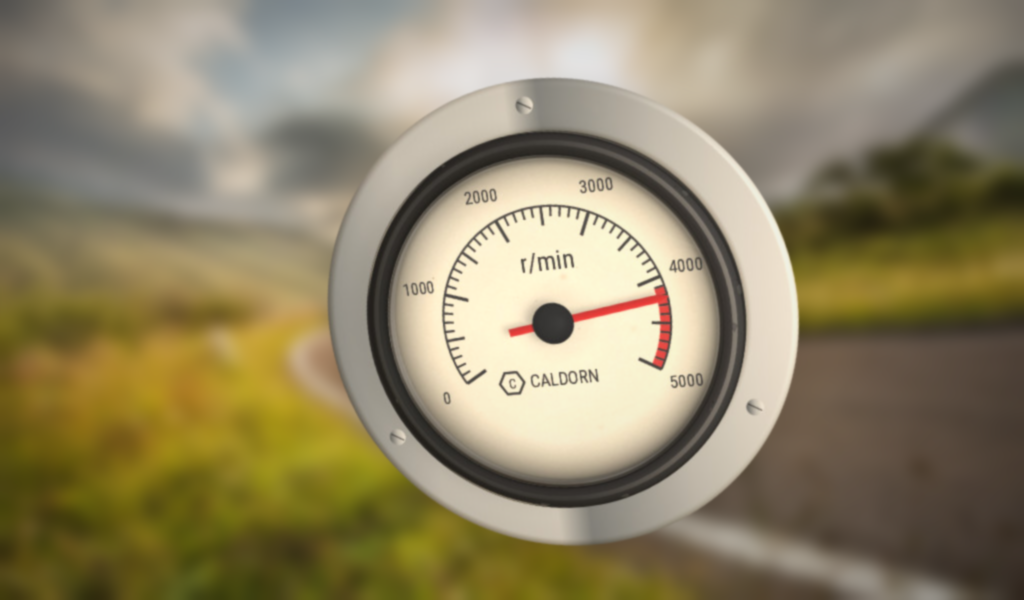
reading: 4200
